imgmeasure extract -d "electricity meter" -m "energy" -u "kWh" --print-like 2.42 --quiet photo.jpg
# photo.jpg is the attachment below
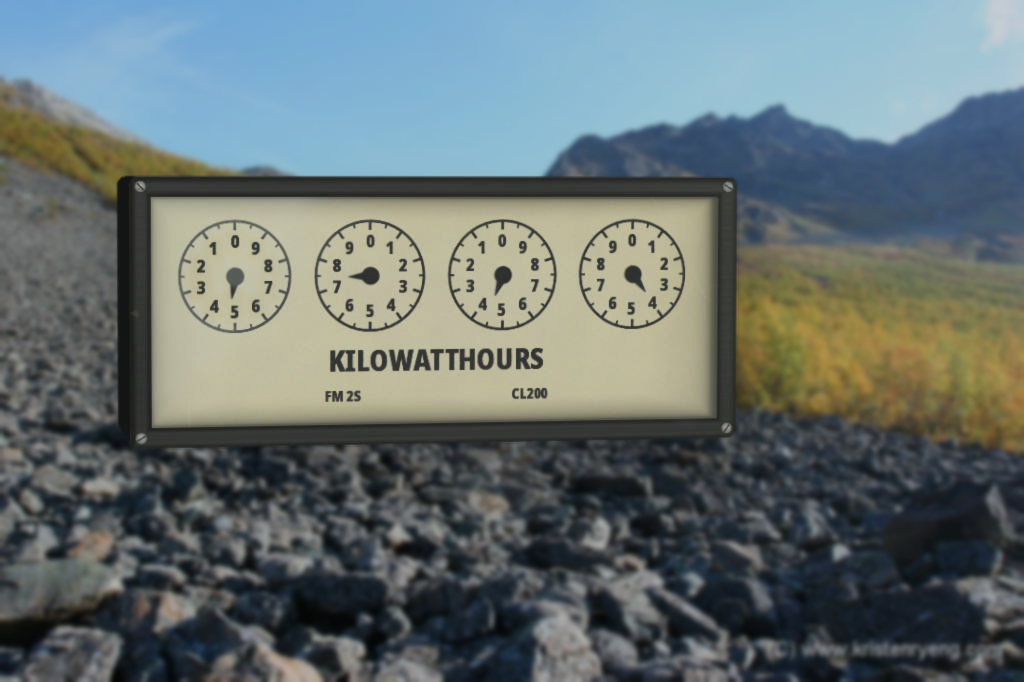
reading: 4744
